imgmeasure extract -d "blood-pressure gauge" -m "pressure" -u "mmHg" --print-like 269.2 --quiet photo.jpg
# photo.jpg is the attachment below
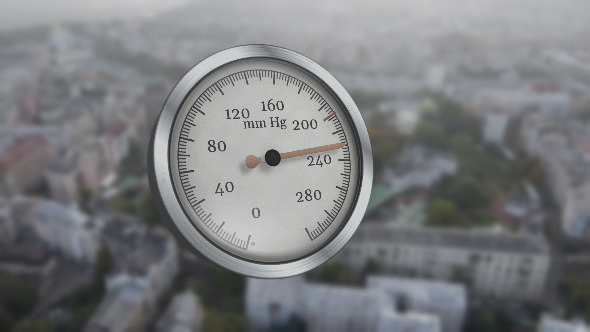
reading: 230
